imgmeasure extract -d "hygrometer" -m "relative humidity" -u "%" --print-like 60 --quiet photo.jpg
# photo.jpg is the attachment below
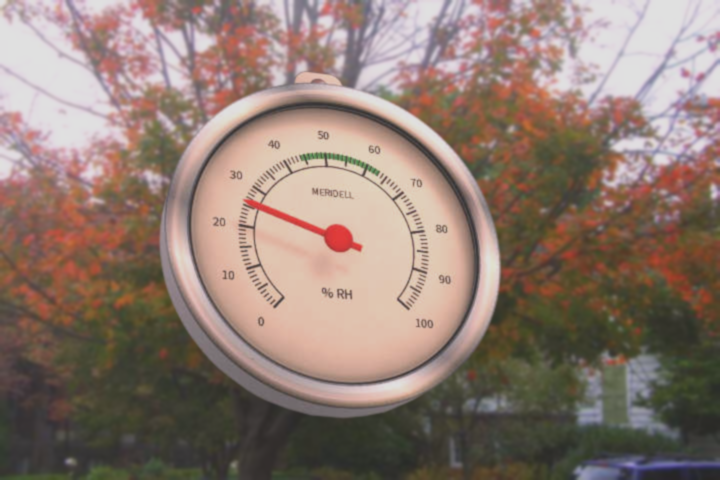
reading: 25
